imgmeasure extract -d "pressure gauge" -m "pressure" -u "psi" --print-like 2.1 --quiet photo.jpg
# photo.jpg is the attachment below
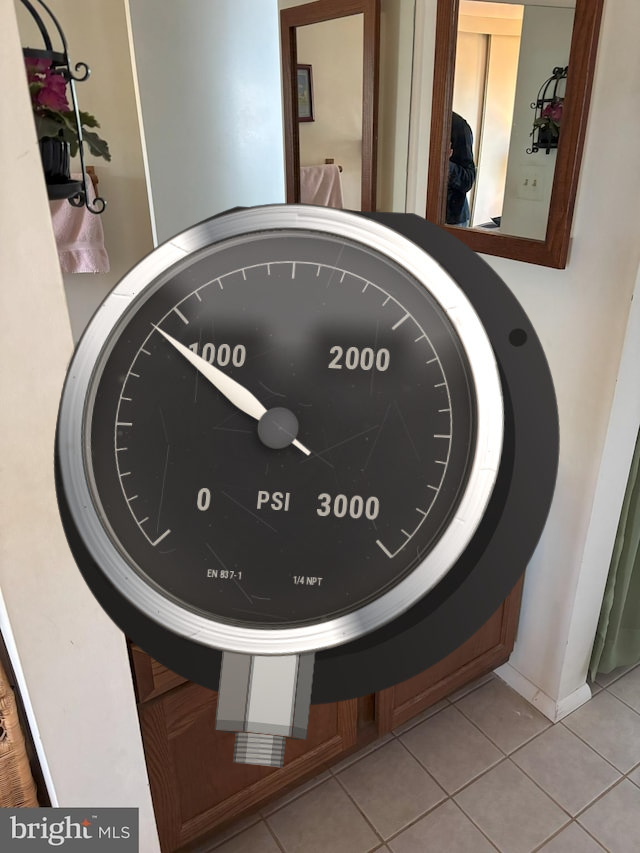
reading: 900
